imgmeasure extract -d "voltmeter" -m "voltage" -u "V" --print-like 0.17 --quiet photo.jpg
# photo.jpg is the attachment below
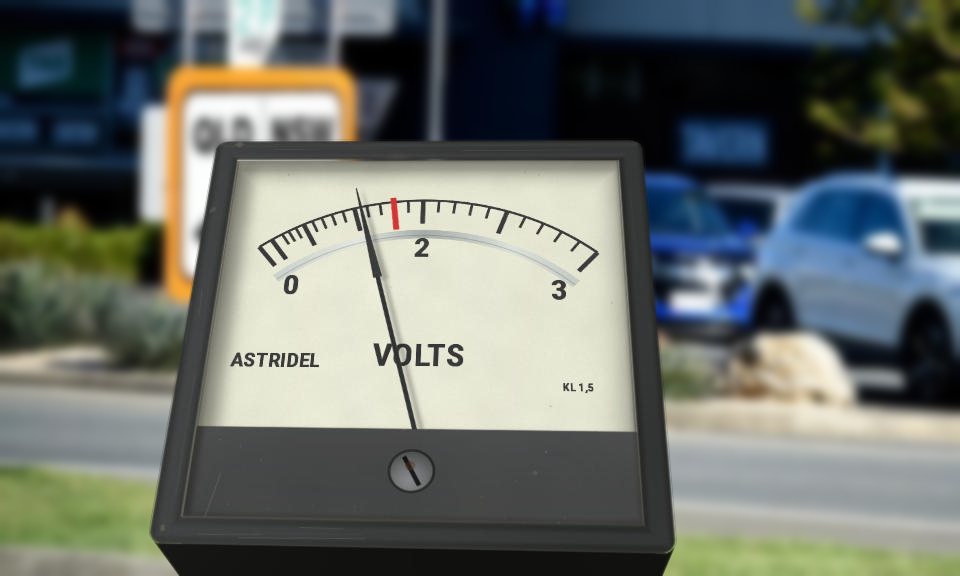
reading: 1.55
